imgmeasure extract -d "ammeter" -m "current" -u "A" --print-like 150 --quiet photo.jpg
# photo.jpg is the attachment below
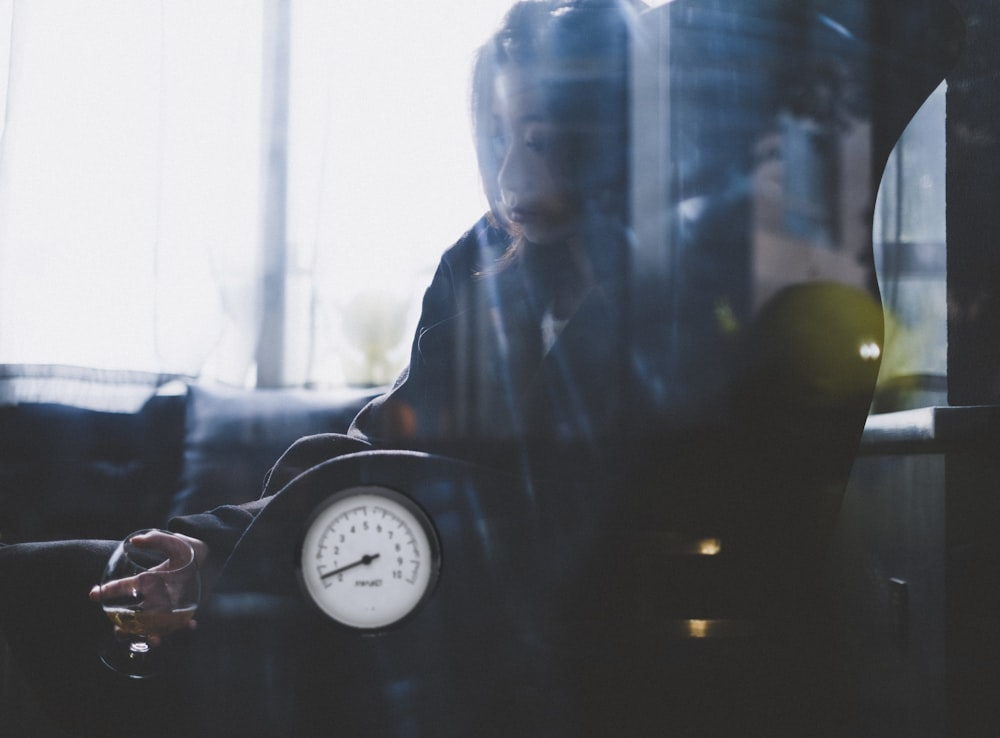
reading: 0.5
